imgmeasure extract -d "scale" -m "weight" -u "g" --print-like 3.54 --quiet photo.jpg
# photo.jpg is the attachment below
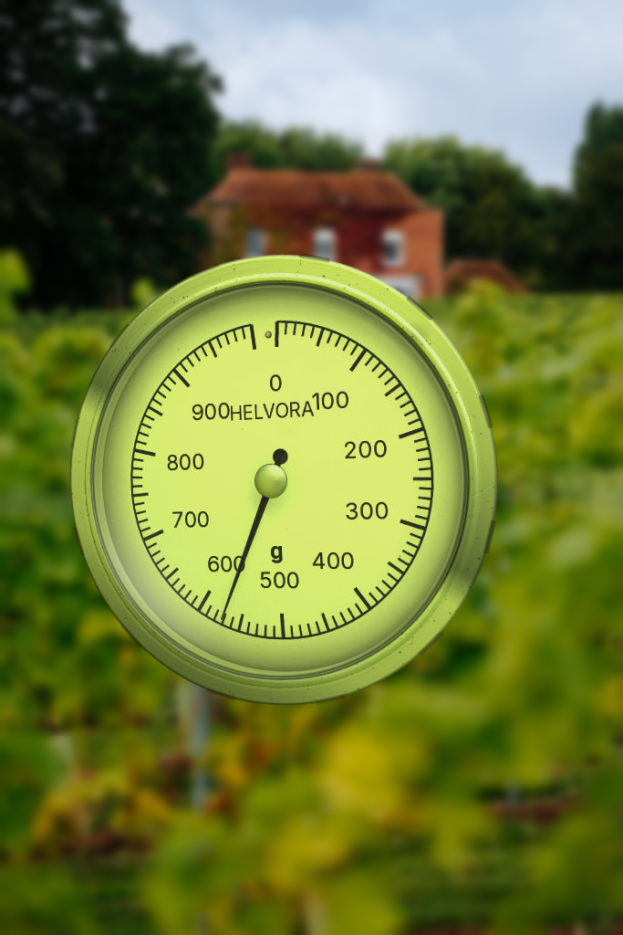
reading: 570
